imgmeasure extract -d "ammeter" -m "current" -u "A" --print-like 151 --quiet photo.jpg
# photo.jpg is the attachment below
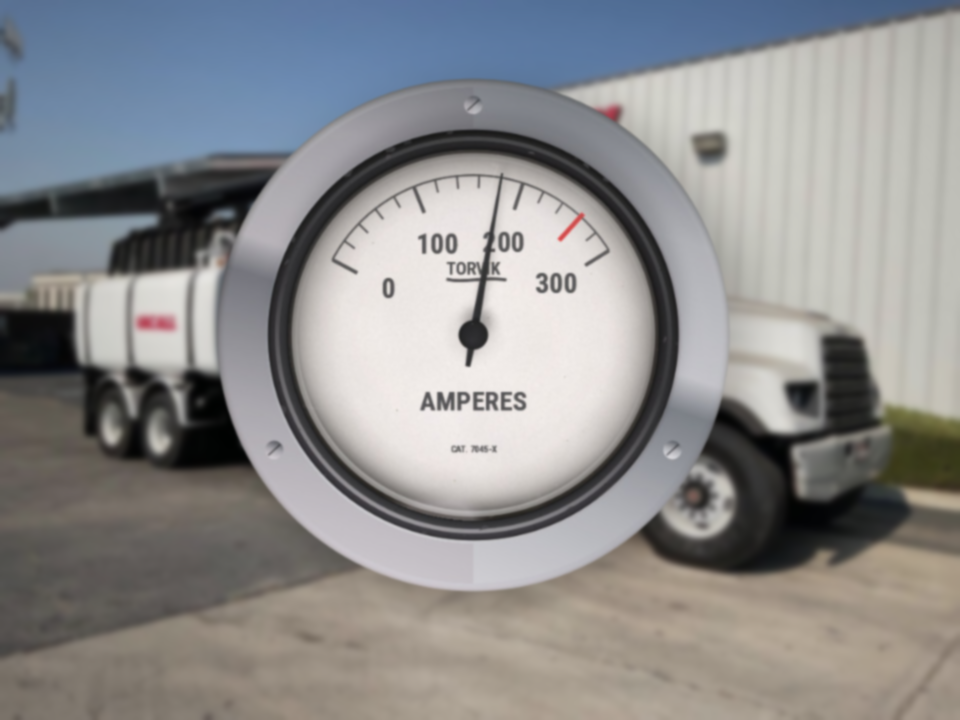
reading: 180
